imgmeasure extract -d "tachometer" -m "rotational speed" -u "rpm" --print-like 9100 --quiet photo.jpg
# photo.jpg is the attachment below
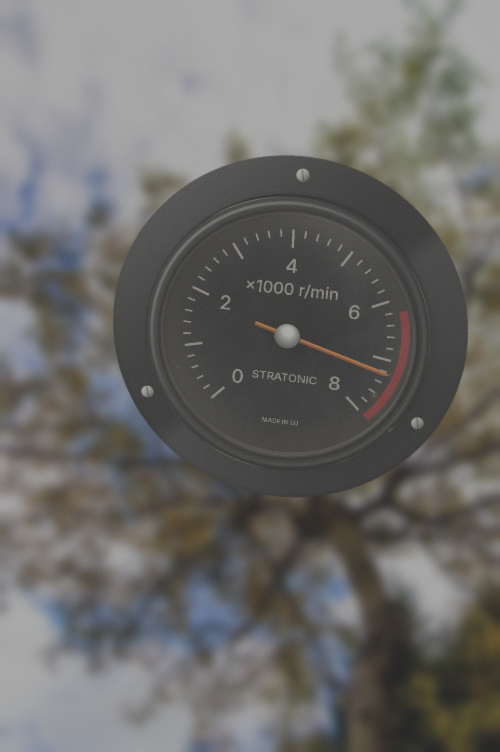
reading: 7200
